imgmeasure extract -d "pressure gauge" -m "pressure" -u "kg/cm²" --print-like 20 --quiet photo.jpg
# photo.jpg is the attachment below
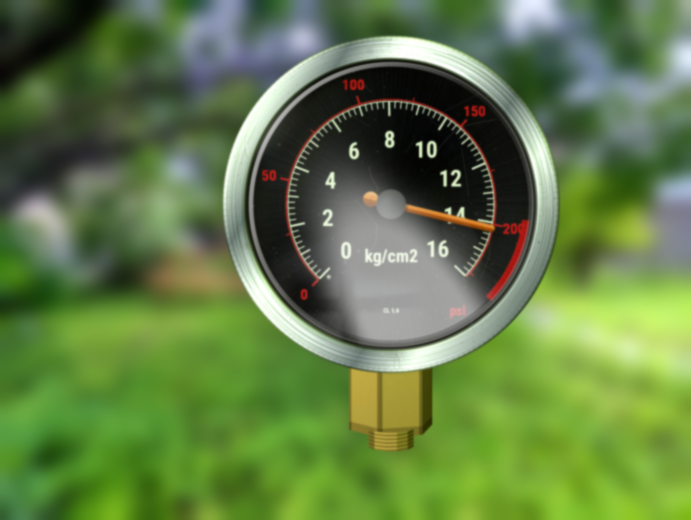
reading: 14.2
